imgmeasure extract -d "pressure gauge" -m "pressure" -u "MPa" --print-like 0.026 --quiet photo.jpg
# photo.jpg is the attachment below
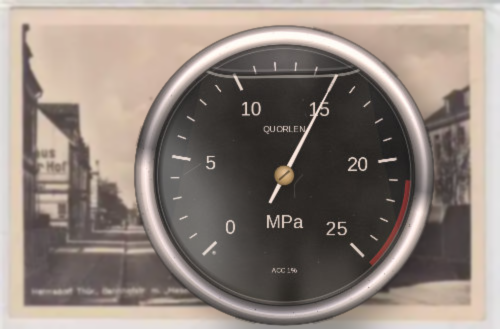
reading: 15
